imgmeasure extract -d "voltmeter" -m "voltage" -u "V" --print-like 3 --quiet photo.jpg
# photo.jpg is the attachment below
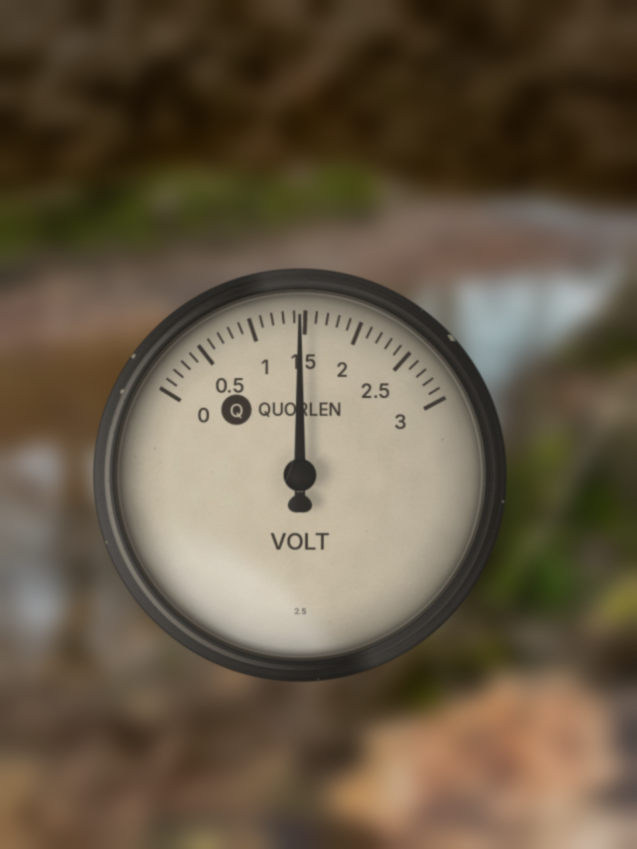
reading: 1.45
